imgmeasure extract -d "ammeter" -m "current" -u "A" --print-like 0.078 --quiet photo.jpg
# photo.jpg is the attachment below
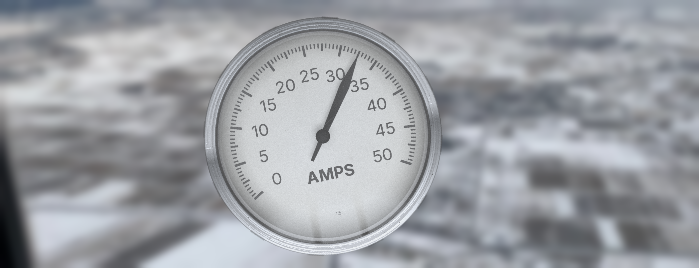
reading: 32.5
